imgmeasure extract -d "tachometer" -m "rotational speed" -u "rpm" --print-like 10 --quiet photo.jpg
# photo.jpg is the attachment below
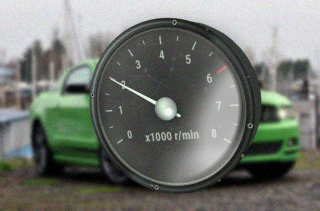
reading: 2000
